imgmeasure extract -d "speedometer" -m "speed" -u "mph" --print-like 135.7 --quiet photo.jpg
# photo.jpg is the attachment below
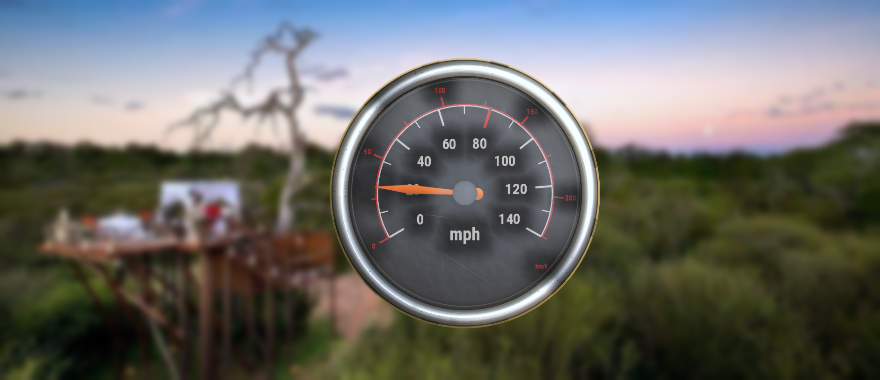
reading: 20
